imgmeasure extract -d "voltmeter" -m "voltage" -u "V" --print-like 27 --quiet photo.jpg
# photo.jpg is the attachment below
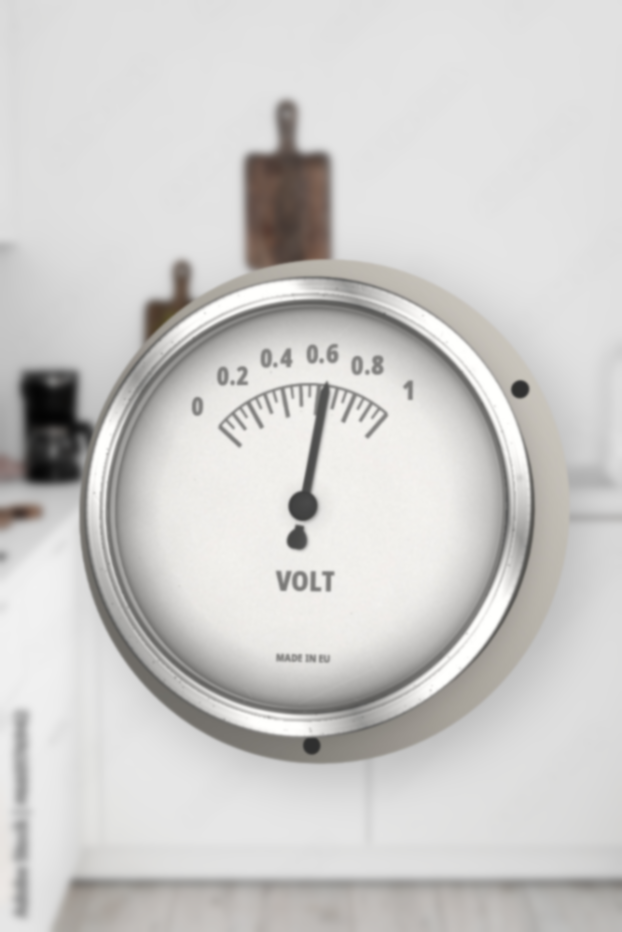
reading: 0.65
